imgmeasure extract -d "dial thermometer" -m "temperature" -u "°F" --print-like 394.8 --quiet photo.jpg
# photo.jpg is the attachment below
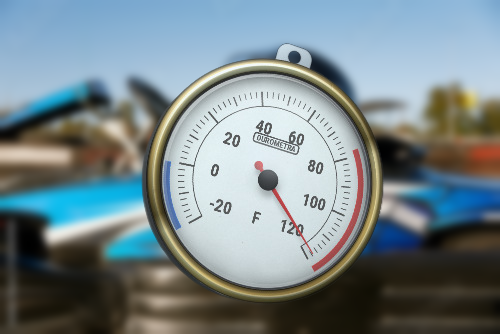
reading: 118
